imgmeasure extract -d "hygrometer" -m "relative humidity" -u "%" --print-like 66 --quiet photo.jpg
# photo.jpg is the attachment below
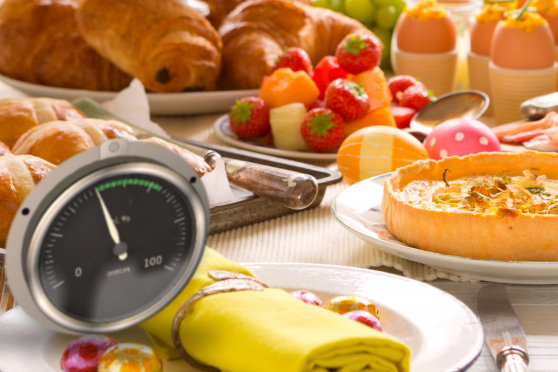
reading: 40
